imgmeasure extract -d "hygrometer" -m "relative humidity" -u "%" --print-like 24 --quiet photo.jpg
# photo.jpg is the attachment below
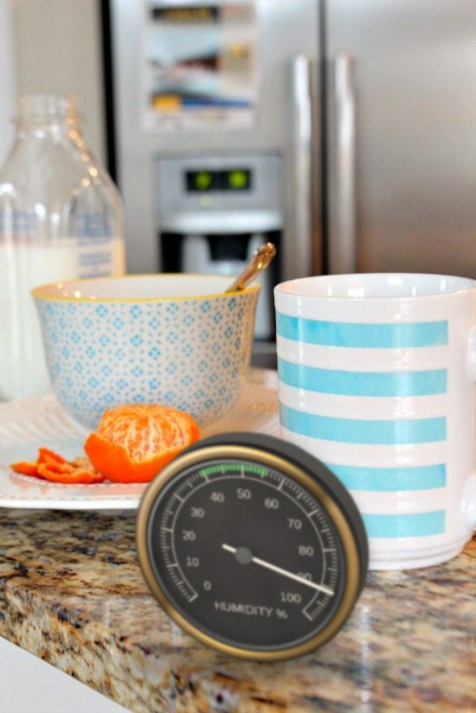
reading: 90
